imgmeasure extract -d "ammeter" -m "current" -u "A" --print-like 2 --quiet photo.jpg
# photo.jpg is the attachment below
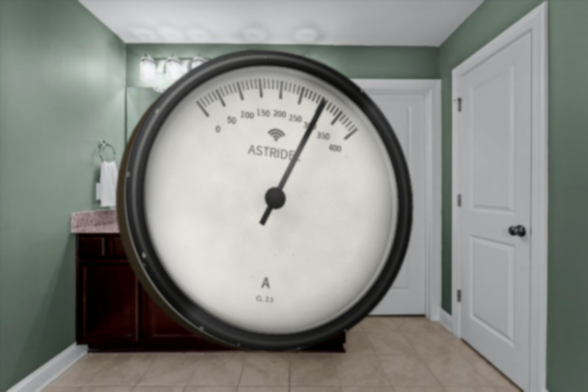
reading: 300
